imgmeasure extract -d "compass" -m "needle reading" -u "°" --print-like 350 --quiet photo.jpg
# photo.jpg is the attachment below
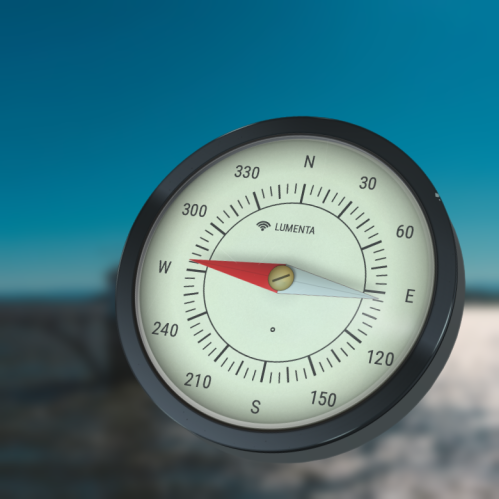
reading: 275
